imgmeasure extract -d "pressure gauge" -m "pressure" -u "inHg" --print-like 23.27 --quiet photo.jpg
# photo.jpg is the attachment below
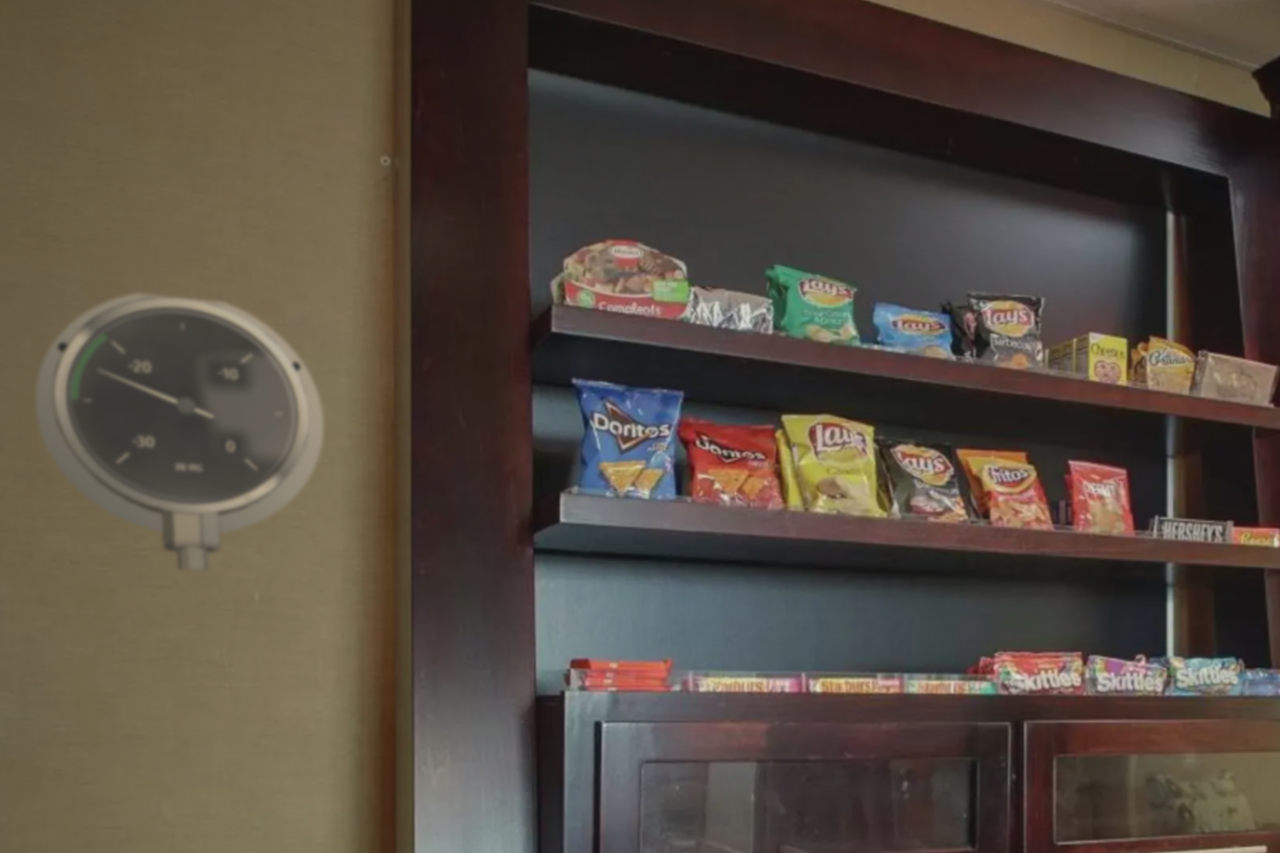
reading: -22.5
